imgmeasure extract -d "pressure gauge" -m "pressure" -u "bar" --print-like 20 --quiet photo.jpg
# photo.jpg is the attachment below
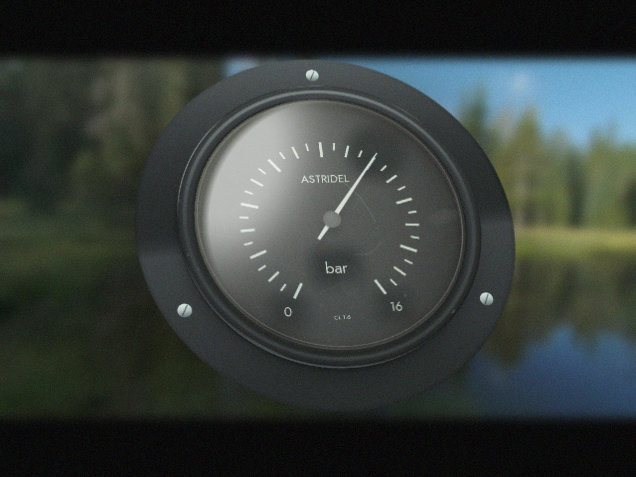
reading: 10
